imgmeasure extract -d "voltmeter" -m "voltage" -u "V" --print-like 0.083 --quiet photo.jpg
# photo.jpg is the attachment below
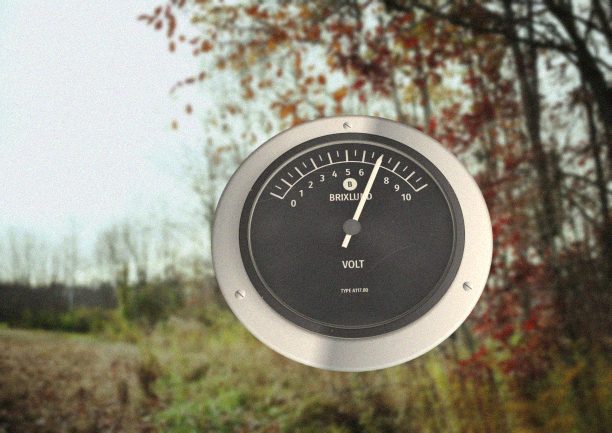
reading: 7
